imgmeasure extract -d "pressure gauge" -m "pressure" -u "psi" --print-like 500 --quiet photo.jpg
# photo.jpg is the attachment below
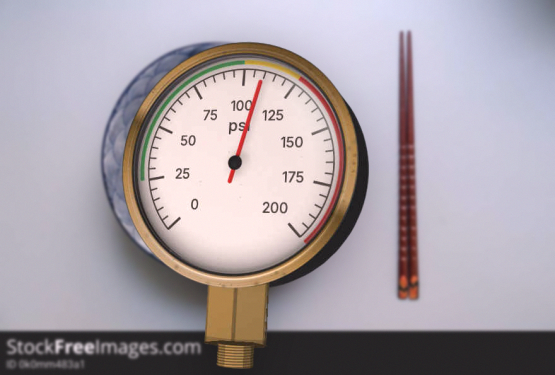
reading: 110
